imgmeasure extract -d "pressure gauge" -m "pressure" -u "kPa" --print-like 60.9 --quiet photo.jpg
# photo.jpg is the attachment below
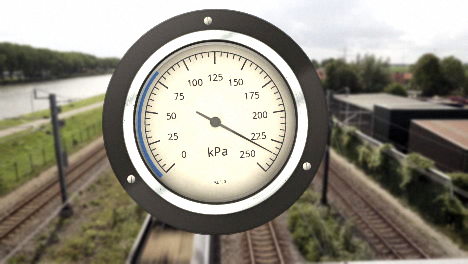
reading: 235
